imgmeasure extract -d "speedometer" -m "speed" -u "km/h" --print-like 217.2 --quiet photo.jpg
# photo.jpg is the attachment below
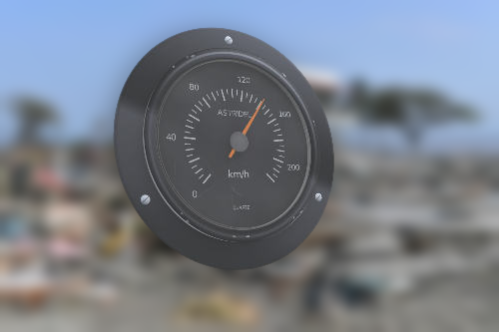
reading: 140
